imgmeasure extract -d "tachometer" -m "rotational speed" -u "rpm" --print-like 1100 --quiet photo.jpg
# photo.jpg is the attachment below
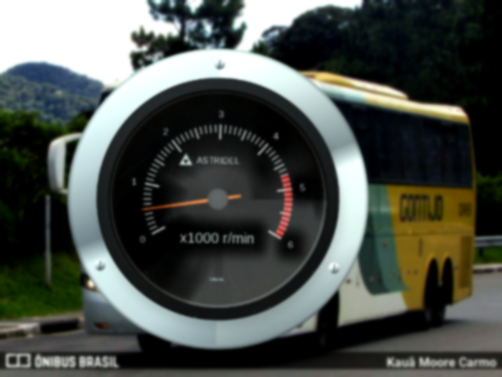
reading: 500
